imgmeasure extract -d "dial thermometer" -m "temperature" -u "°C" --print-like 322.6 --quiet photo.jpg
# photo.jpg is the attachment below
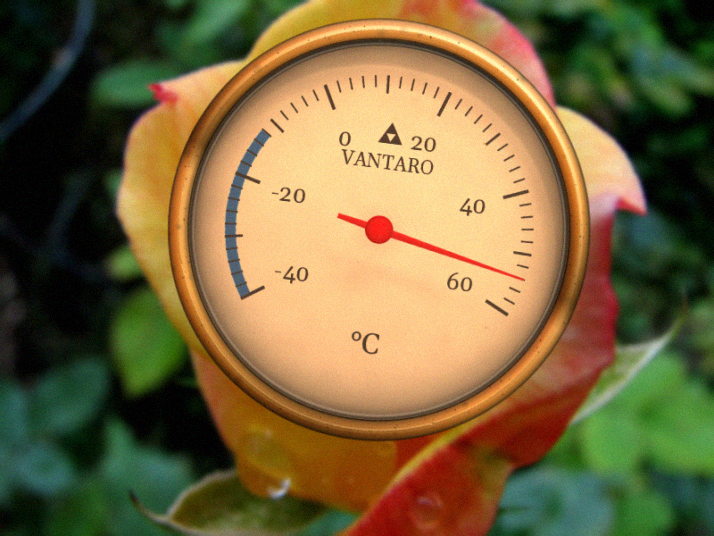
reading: 54
